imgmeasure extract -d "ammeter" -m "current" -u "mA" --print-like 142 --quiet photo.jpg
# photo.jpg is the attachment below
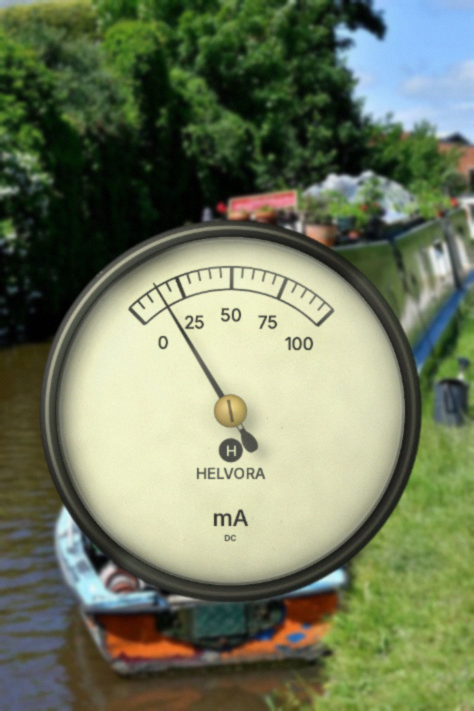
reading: 15
